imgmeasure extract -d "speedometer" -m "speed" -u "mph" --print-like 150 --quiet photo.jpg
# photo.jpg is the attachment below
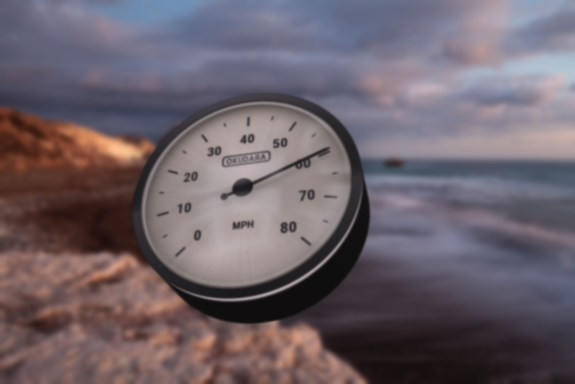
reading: 60
